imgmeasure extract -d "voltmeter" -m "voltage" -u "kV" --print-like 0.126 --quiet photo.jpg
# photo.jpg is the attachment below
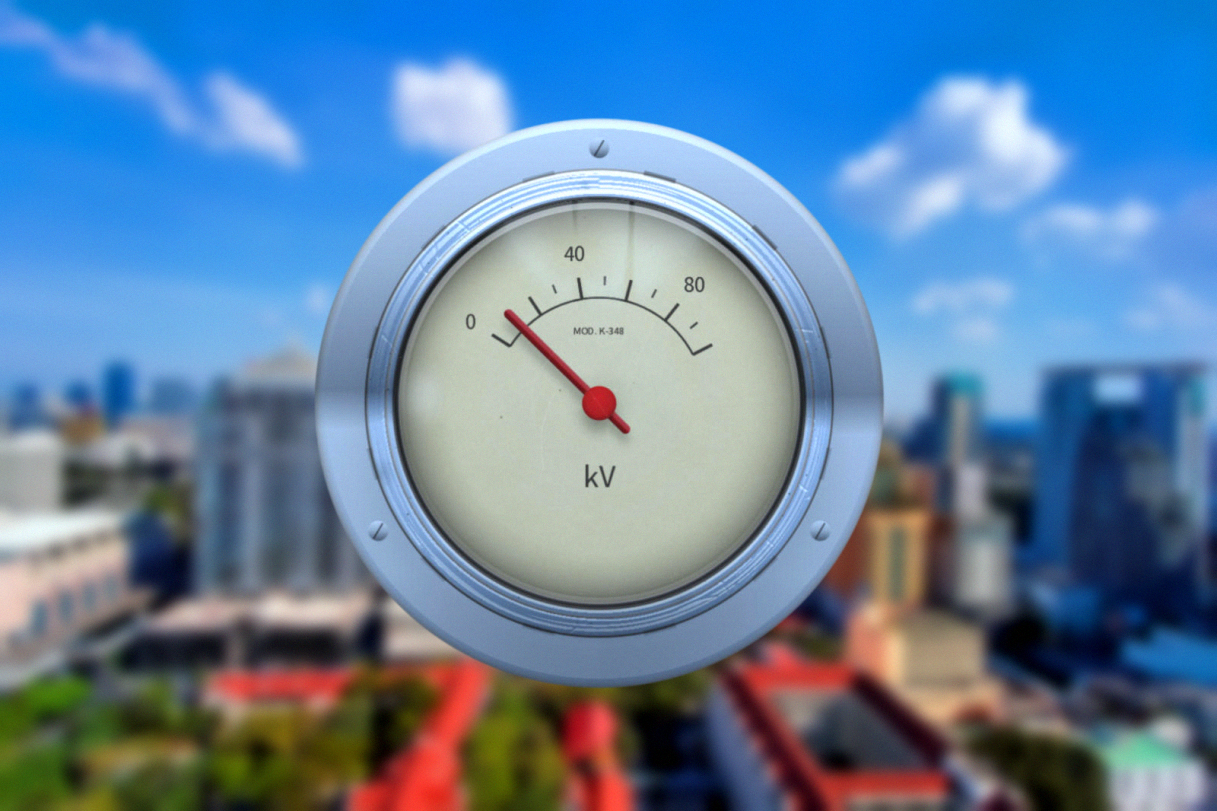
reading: 10
